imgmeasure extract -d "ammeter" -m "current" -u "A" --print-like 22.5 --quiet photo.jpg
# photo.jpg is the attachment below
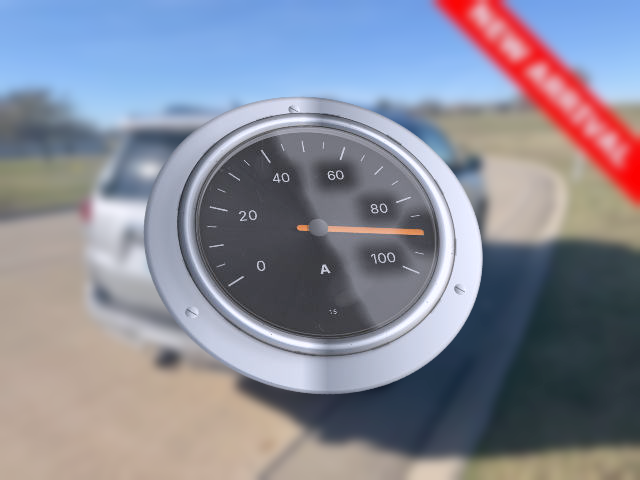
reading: 90
